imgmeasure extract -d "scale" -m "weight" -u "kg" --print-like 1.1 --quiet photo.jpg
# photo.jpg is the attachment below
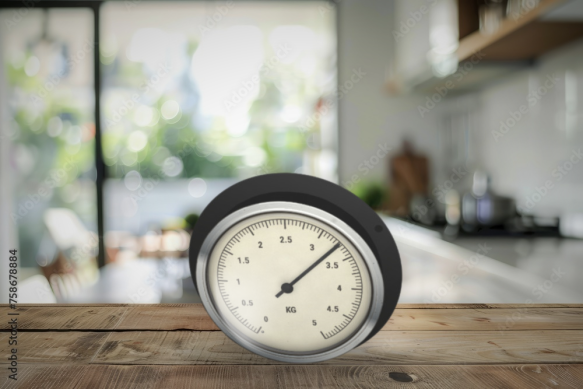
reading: 3.25
